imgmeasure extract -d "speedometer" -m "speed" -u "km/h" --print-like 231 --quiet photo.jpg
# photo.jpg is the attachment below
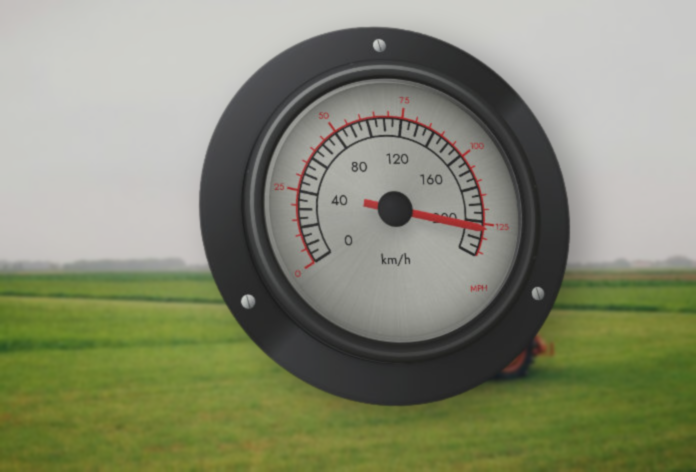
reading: 205
